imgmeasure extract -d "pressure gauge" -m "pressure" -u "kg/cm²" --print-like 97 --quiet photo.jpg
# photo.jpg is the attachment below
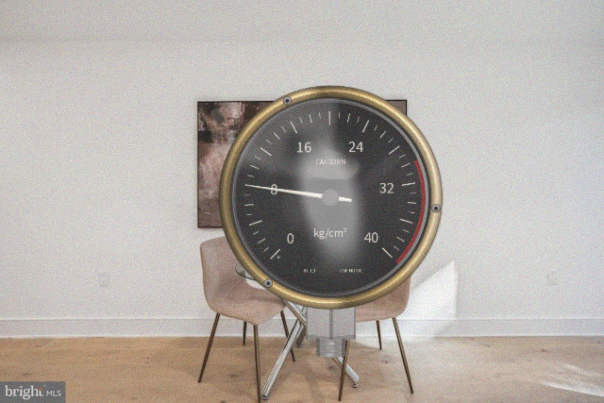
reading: 8
